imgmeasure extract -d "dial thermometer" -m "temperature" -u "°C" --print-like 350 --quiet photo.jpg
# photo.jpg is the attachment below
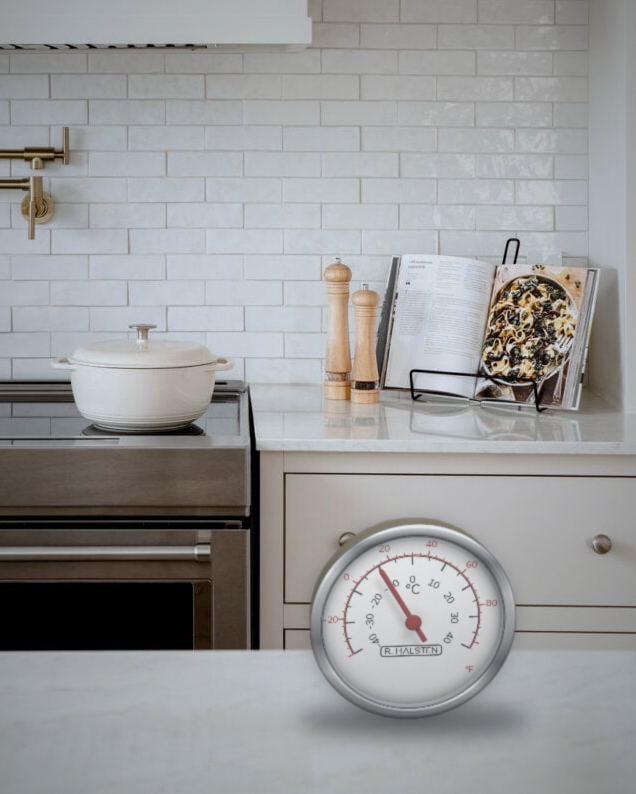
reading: -10
